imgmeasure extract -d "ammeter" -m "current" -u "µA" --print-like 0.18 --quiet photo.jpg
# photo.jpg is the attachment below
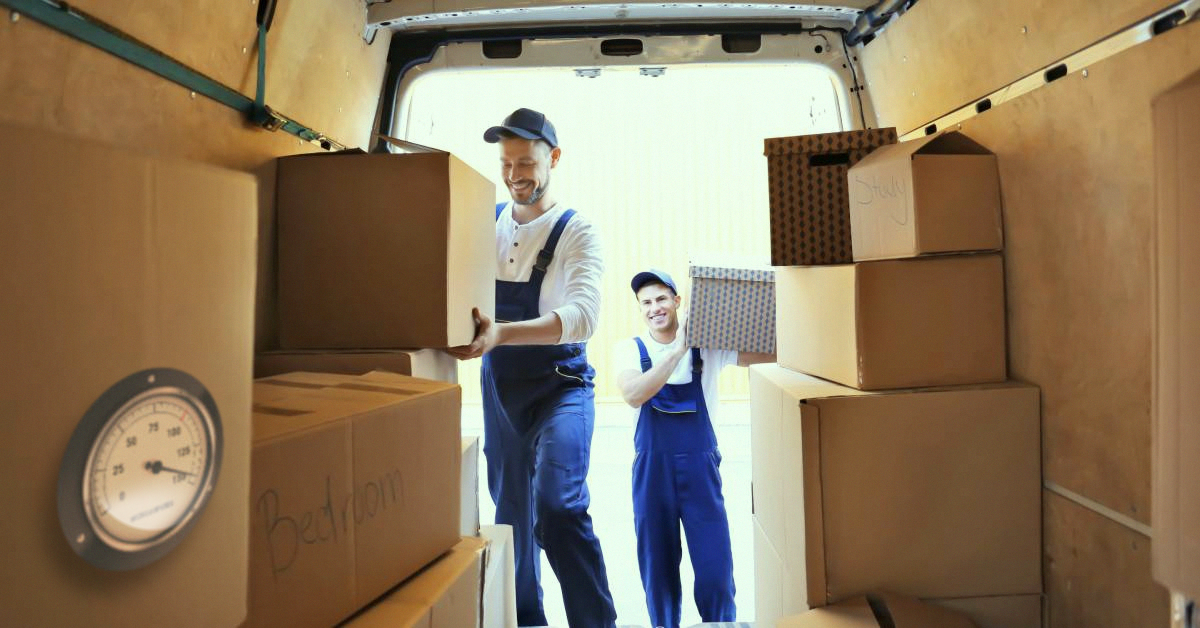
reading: 145
